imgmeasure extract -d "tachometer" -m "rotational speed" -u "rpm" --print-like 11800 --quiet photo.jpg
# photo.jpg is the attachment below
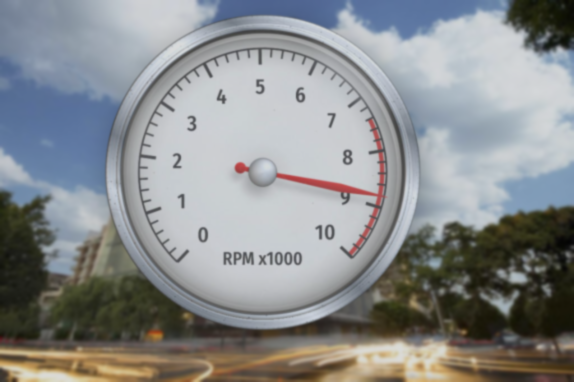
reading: 8800
